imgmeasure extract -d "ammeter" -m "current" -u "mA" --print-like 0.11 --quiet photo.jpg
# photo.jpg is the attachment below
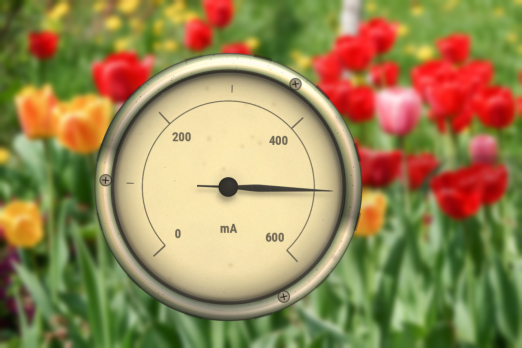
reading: 500
